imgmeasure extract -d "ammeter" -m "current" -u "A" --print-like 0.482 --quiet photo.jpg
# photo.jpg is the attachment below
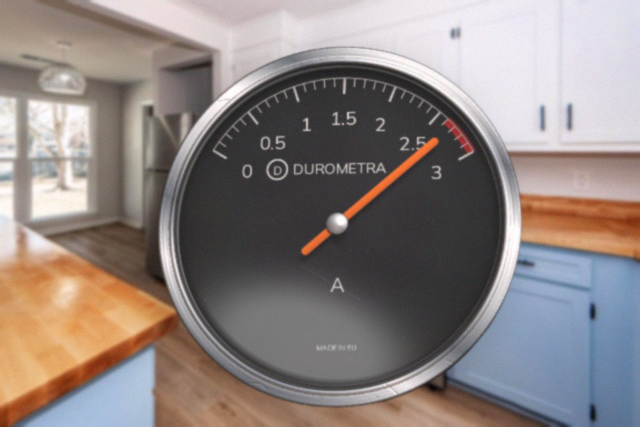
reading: 2.7
